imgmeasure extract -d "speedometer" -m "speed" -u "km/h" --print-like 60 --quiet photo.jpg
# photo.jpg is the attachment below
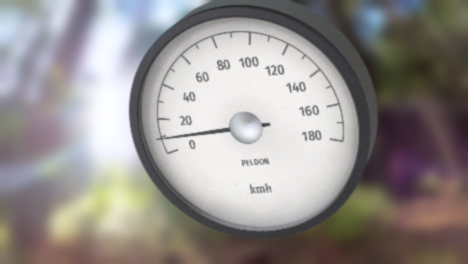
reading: 10
